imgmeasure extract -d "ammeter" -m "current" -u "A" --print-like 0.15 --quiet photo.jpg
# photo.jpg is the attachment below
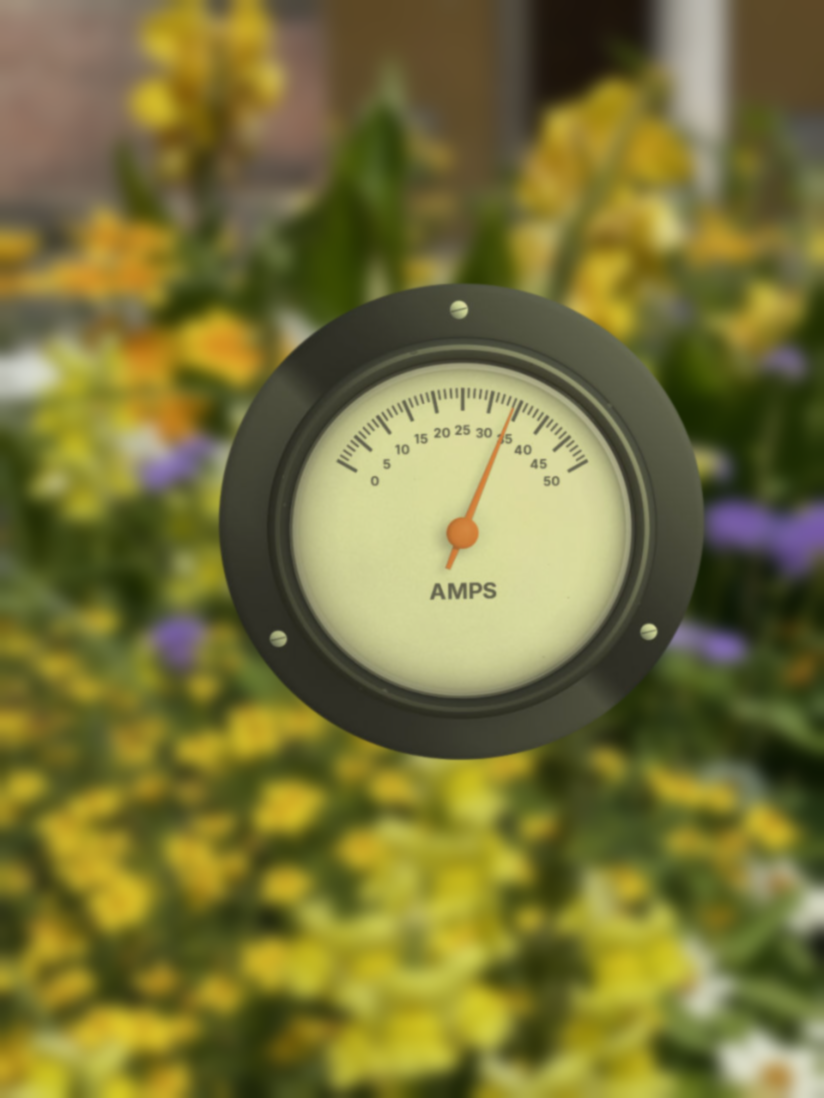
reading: 34
